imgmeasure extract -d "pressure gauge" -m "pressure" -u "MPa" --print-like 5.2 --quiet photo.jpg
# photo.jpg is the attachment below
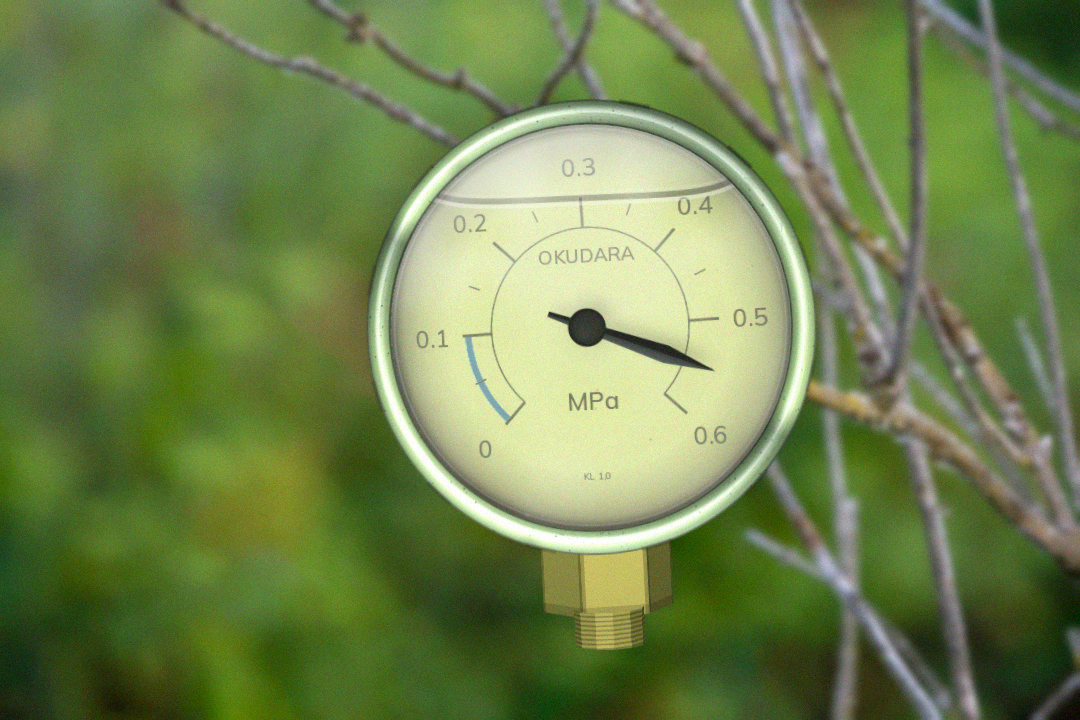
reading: 0.55
